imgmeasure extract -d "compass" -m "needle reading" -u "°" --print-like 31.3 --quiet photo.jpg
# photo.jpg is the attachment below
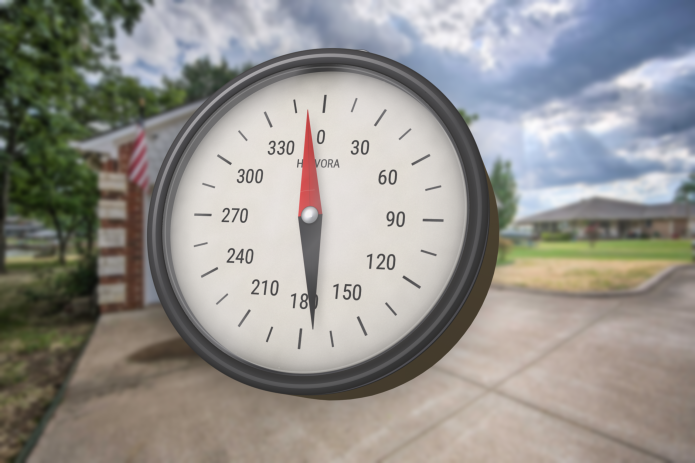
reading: 352.5
